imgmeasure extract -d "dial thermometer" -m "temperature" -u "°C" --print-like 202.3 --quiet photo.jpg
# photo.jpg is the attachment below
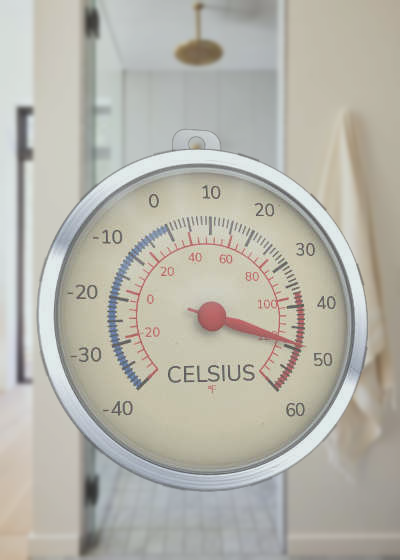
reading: 49
